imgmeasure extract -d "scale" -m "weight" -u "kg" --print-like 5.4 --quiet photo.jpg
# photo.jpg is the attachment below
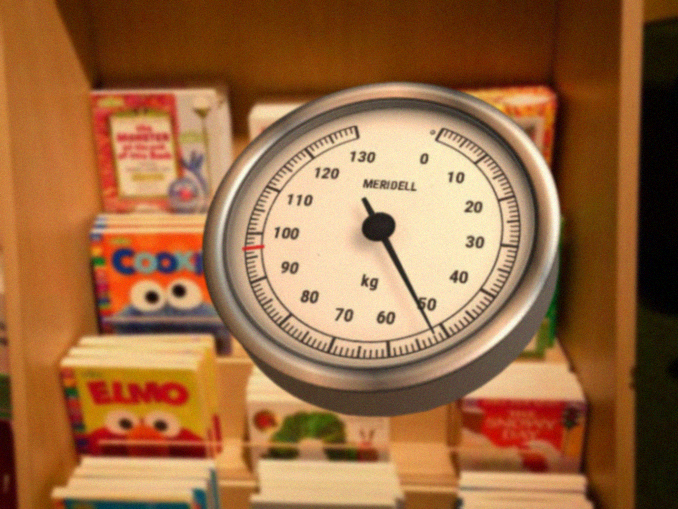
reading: 52
